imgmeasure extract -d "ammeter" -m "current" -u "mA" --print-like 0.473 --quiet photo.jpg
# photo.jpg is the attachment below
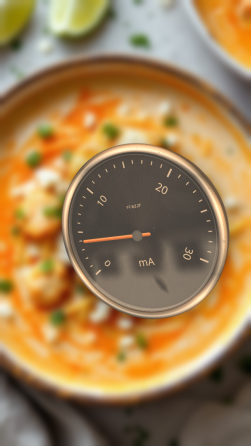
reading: 4
